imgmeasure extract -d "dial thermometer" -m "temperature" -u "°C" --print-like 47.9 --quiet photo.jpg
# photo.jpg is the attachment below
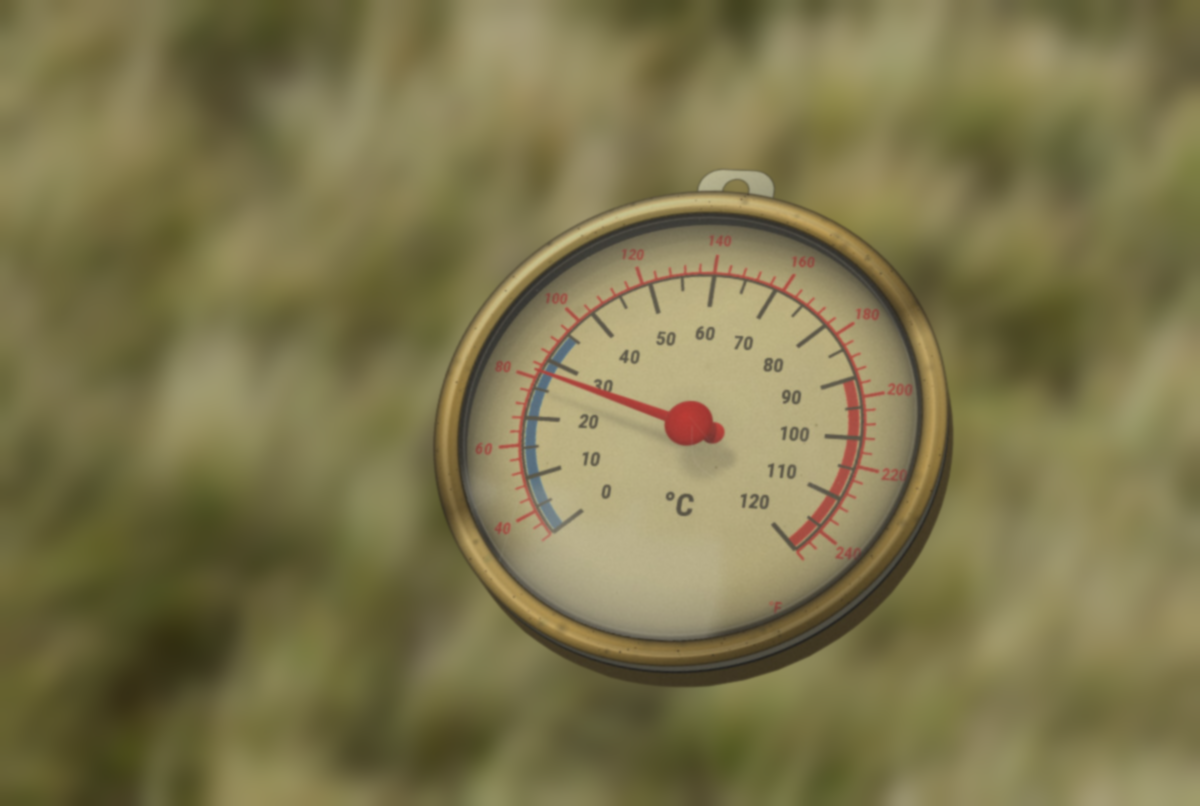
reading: 27.5
